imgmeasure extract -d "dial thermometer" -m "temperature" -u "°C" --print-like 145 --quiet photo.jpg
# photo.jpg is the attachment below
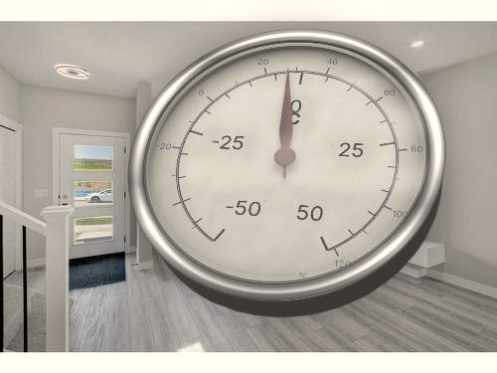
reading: -2.5
